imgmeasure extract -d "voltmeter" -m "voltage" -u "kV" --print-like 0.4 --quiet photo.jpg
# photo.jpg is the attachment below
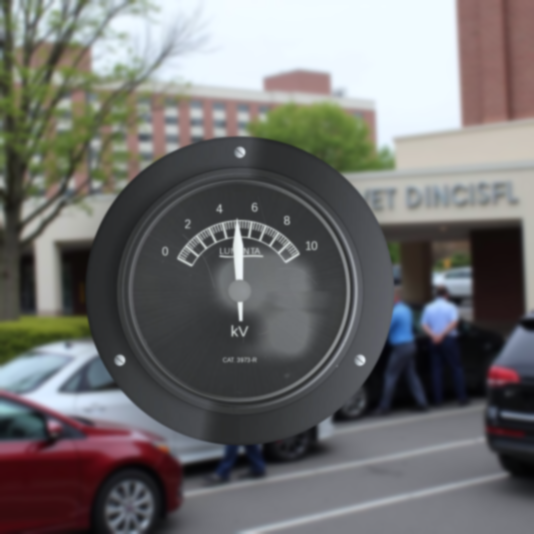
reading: 5
